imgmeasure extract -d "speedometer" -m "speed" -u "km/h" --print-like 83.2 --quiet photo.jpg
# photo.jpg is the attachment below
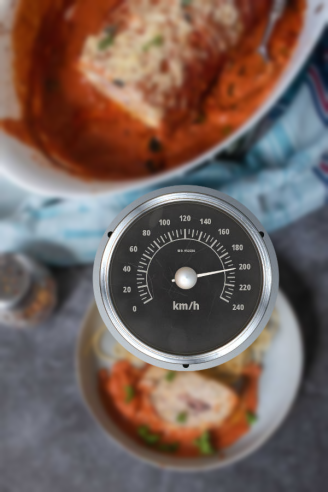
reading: 200
